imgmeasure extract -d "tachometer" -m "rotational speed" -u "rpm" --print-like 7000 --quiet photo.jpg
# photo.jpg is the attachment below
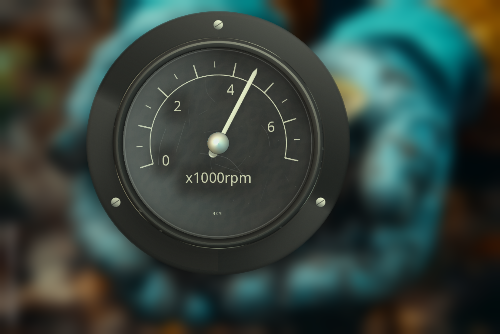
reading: 4500
